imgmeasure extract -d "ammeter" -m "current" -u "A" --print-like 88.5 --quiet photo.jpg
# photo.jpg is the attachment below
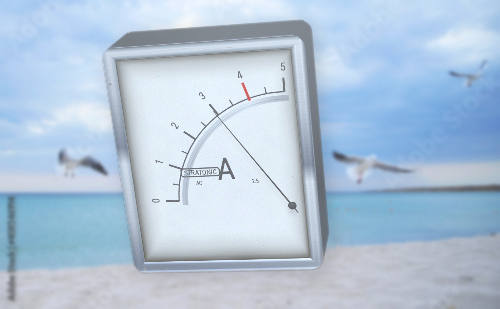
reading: 3
